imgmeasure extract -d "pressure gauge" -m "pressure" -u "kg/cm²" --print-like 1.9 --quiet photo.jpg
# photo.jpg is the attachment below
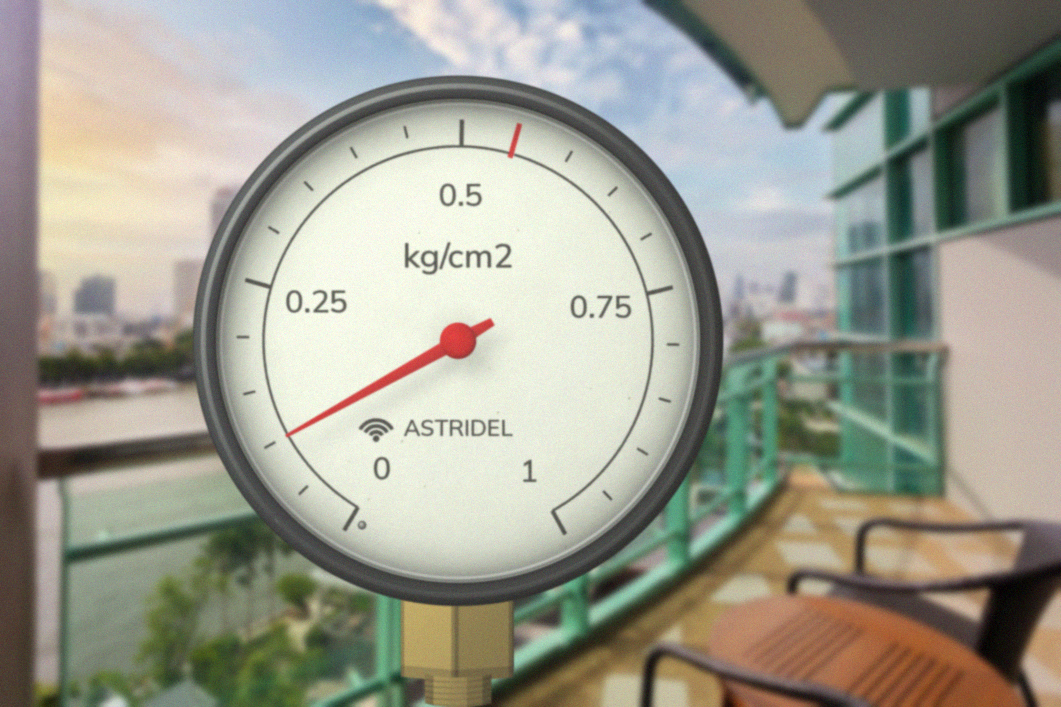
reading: 0.1
